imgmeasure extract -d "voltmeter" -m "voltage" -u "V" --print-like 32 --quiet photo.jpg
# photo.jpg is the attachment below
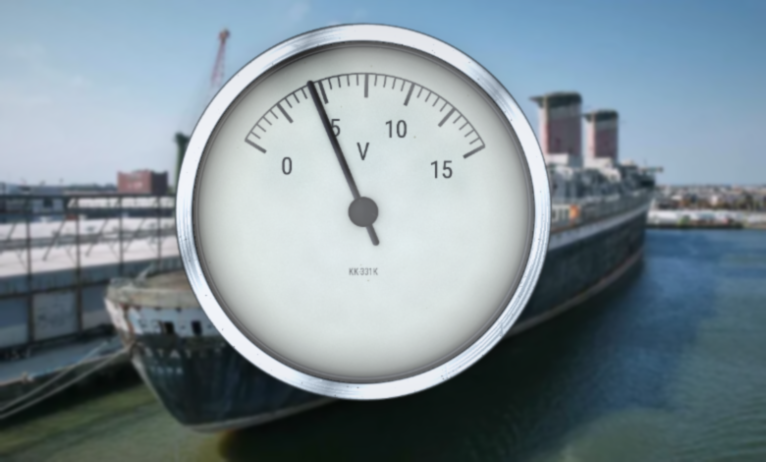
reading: 4.5
